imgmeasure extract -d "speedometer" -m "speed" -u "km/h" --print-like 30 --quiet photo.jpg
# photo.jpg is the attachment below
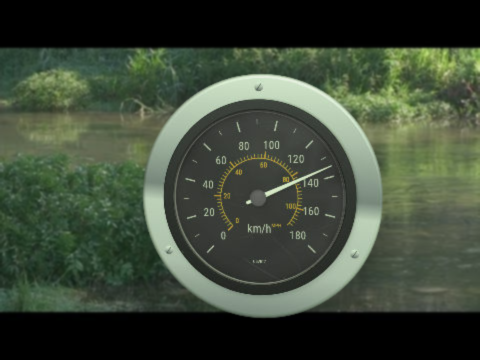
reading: 135
